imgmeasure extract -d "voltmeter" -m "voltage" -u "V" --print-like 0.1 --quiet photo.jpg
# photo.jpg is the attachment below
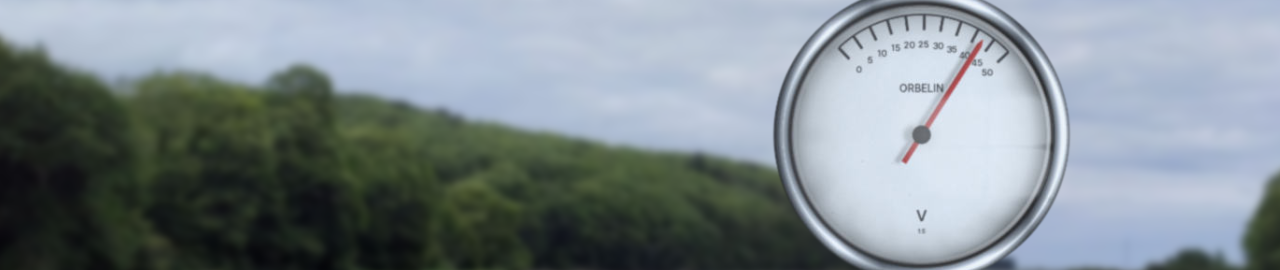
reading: 42.5
